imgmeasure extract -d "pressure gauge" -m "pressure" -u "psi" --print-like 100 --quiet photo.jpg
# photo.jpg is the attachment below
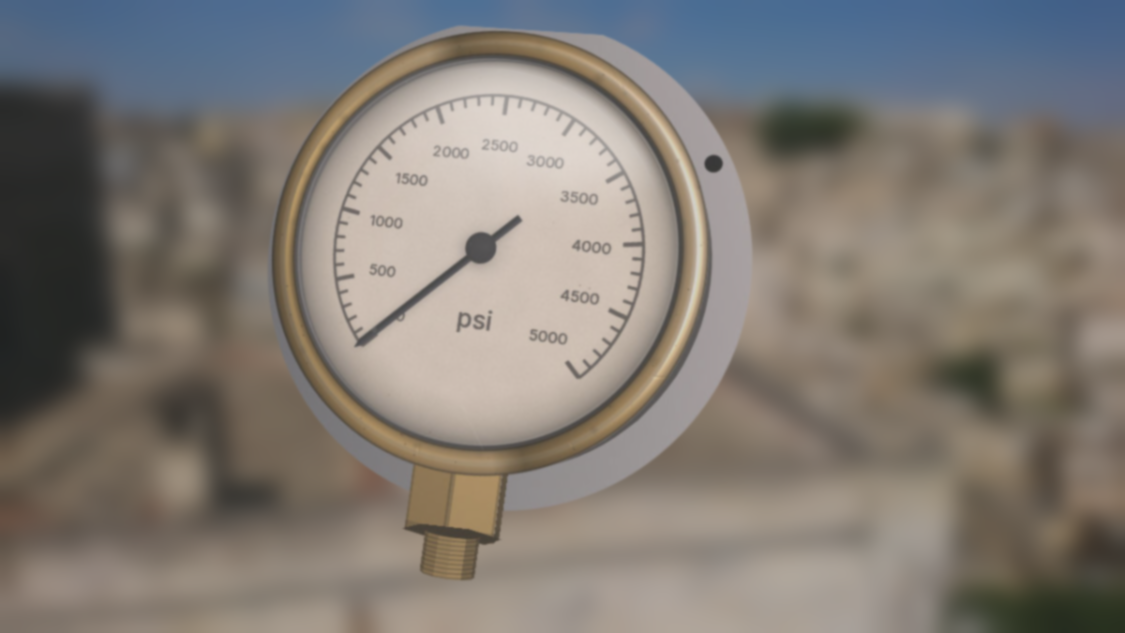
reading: 0
